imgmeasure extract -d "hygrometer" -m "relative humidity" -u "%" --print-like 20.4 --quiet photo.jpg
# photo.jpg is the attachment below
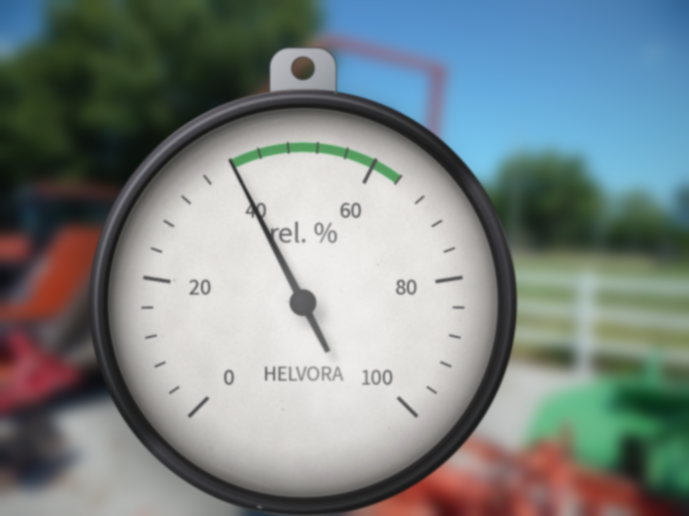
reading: 40
